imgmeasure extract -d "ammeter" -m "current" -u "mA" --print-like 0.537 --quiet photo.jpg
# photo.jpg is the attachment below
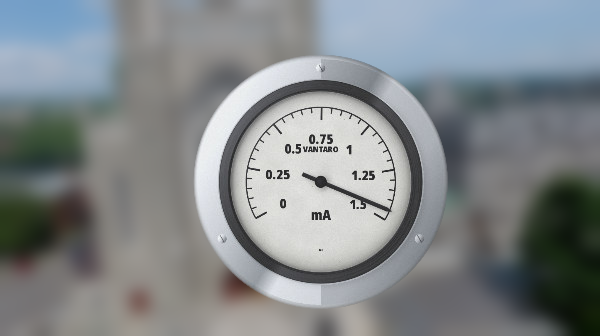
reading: 1.45
